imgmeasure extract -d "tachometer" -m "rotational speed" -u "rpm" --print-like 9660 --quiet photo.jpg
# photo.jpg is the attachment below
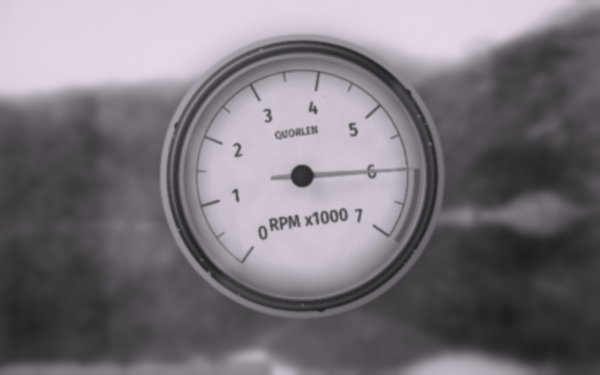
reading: 6000
